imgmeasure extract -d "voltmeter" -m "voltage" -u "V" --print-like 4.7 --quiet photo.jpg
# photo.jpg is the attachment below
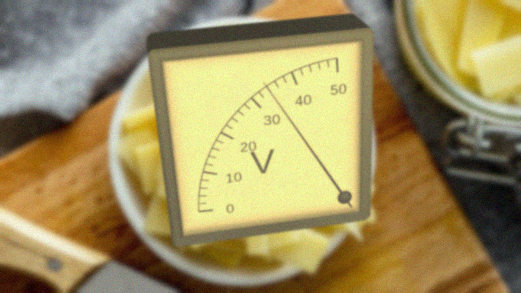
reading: 34
